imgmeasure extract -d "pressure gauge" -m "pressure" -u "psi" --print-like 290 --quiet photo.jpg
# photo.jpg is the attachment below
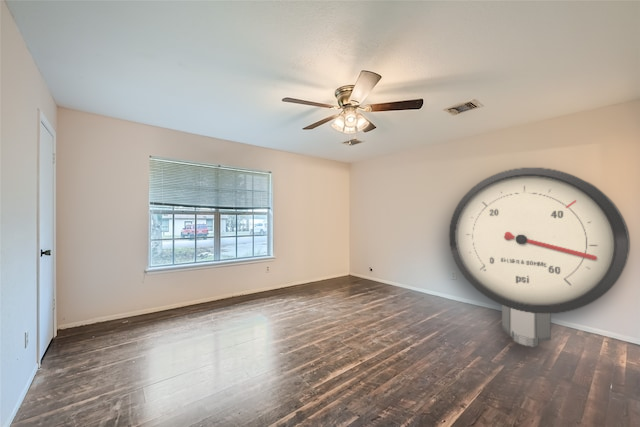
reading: 52.5
